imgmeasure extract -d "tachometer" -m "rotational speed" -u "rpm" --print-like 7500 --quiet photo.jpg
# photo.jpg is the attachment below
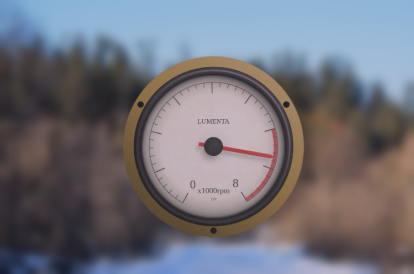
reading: 6700
